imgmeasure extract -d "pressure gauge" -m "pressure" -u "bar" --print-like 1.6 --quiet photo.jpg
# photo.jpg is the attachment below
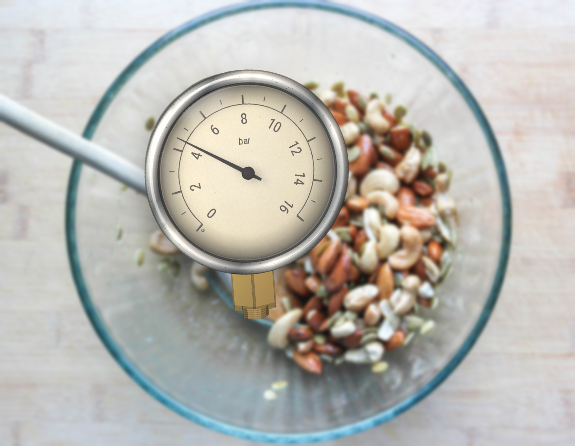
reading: 4.5
